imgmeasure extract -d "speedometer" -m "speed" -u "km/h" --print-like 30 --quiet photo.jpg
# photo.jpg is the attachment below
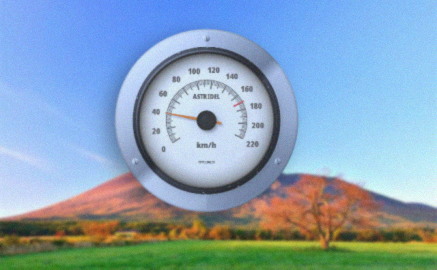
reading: 40
